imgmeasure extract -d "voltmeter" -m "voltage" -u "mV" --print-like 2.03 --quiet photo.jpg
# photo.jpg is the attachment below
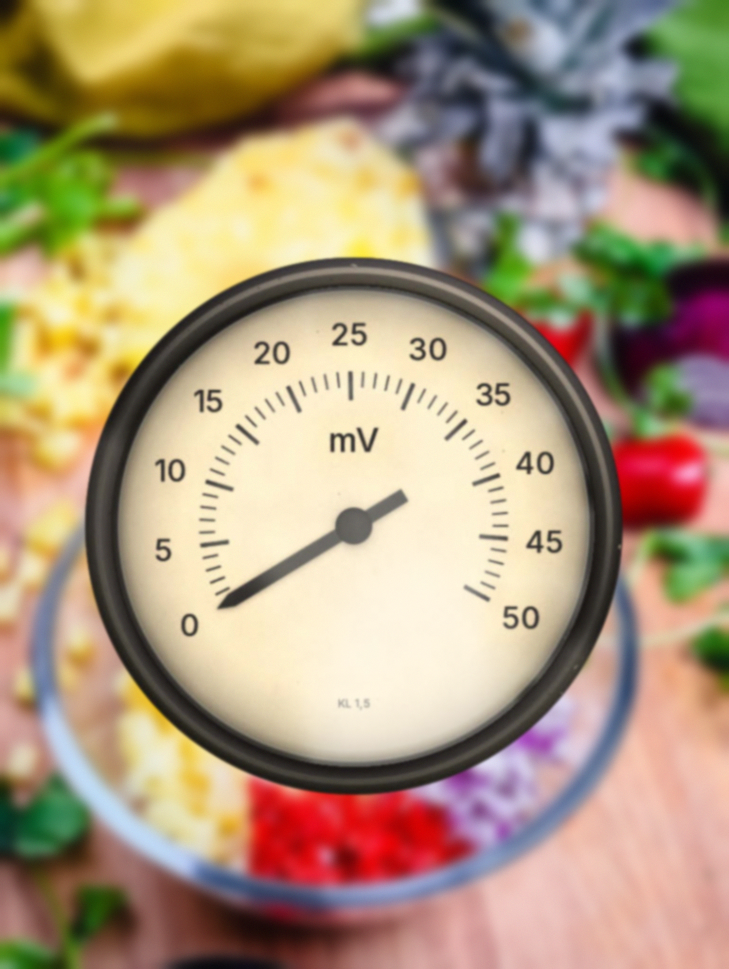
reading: 0
